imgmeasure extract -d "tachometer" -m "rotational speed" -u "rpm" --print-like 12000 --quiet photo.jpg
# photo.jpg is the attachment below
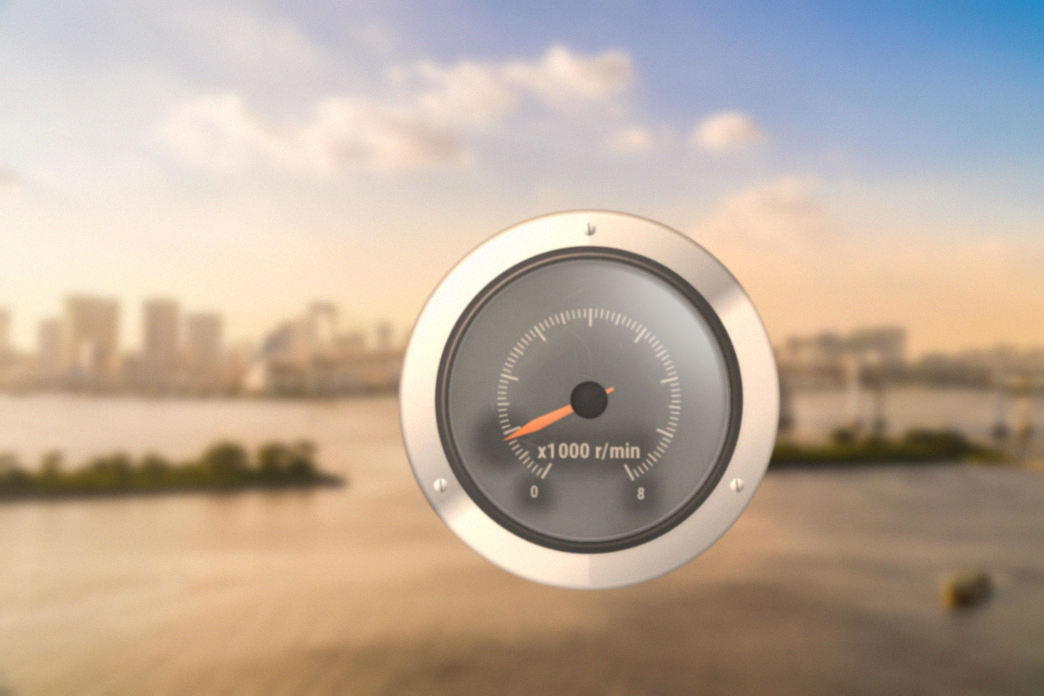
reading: 900
